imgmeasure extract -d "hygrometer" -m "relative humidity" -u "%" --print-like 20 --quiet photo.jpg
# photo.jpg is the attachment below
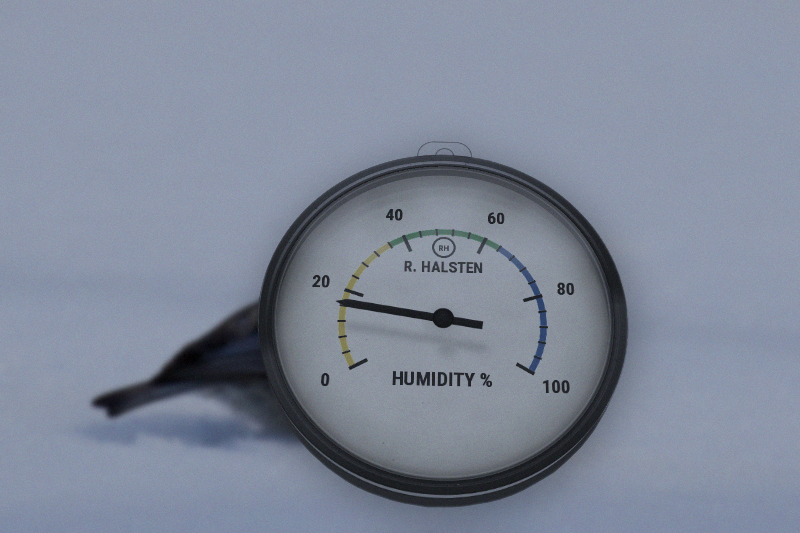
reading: 16
